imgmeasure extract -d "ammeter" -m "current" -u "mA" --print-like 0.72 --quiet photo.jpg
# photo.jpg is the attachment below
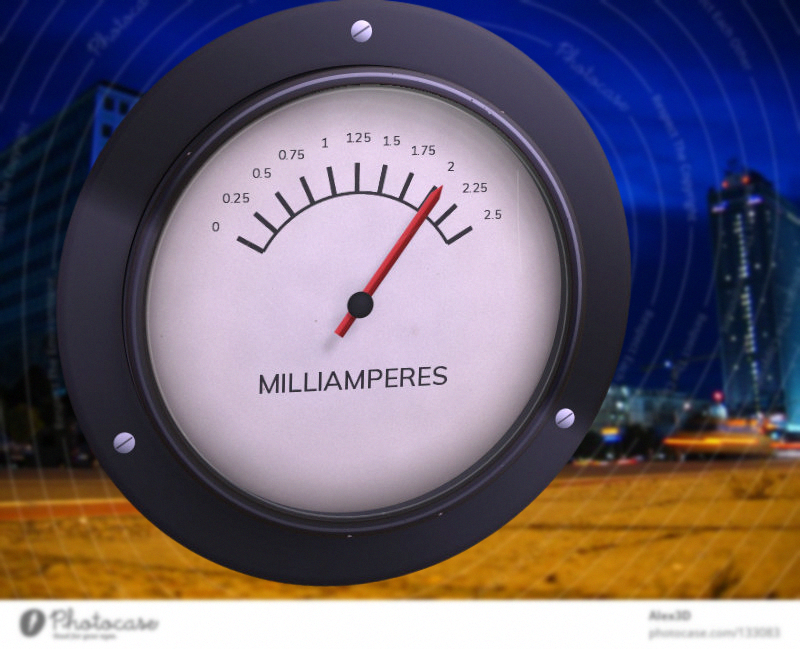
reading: 2
